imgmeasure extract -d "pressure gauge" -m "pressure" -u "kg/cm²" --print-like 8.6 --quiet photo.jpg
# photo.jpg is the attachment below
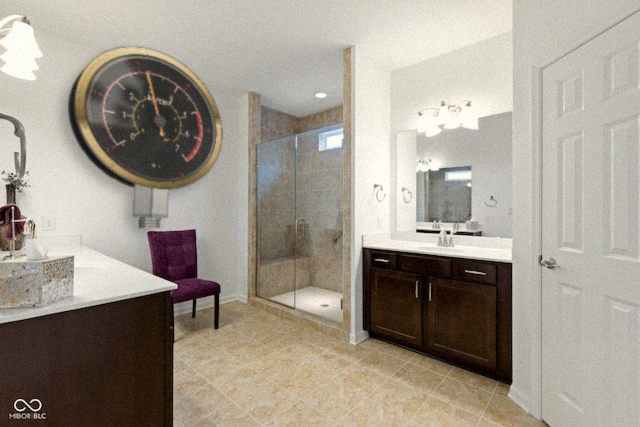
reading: 3
